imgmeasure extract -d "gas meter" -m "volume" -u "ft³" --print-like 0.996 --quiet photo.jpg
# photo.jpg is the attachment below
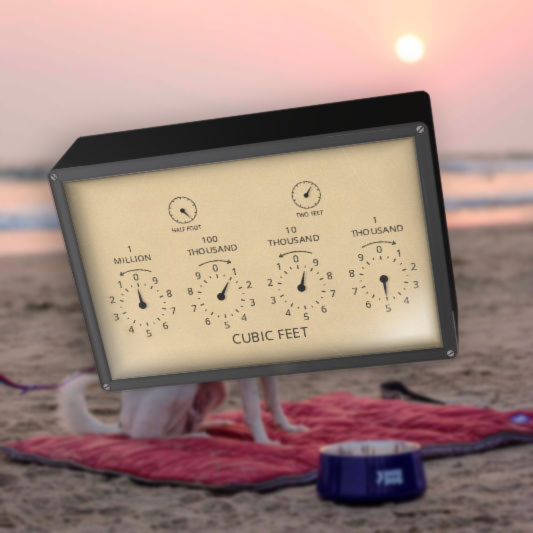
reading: 9500
